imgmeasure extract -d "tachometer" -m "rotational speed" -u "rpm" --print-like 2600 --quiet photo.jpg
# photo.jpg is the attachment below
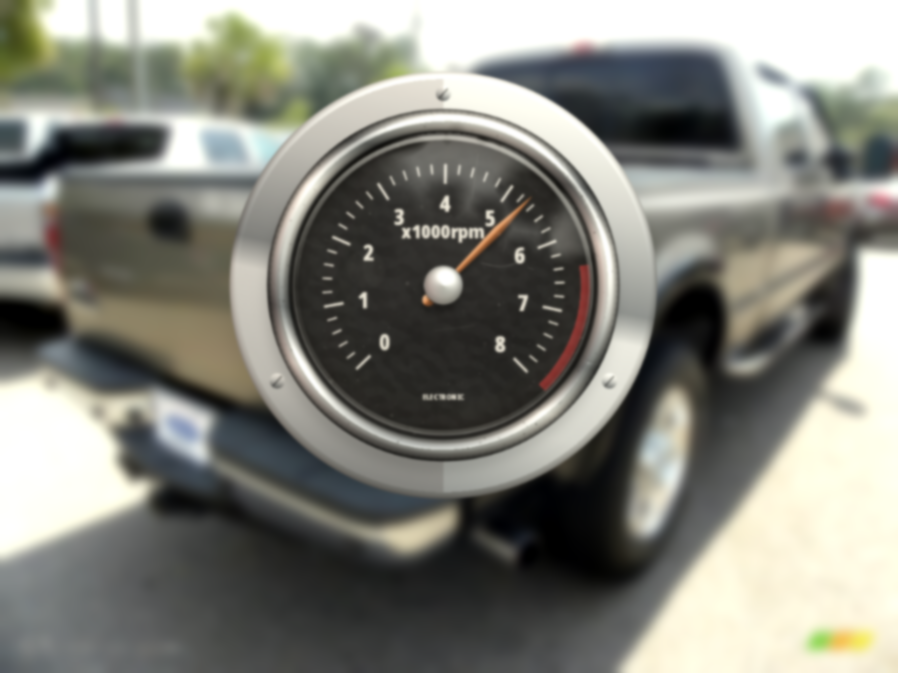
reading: 5300
